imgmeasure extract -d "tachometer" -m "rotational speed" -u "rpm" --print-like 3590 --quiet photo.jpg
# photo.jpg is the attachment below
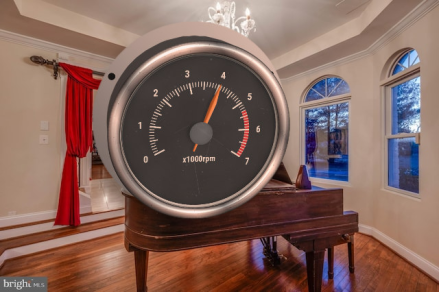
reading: 4000
